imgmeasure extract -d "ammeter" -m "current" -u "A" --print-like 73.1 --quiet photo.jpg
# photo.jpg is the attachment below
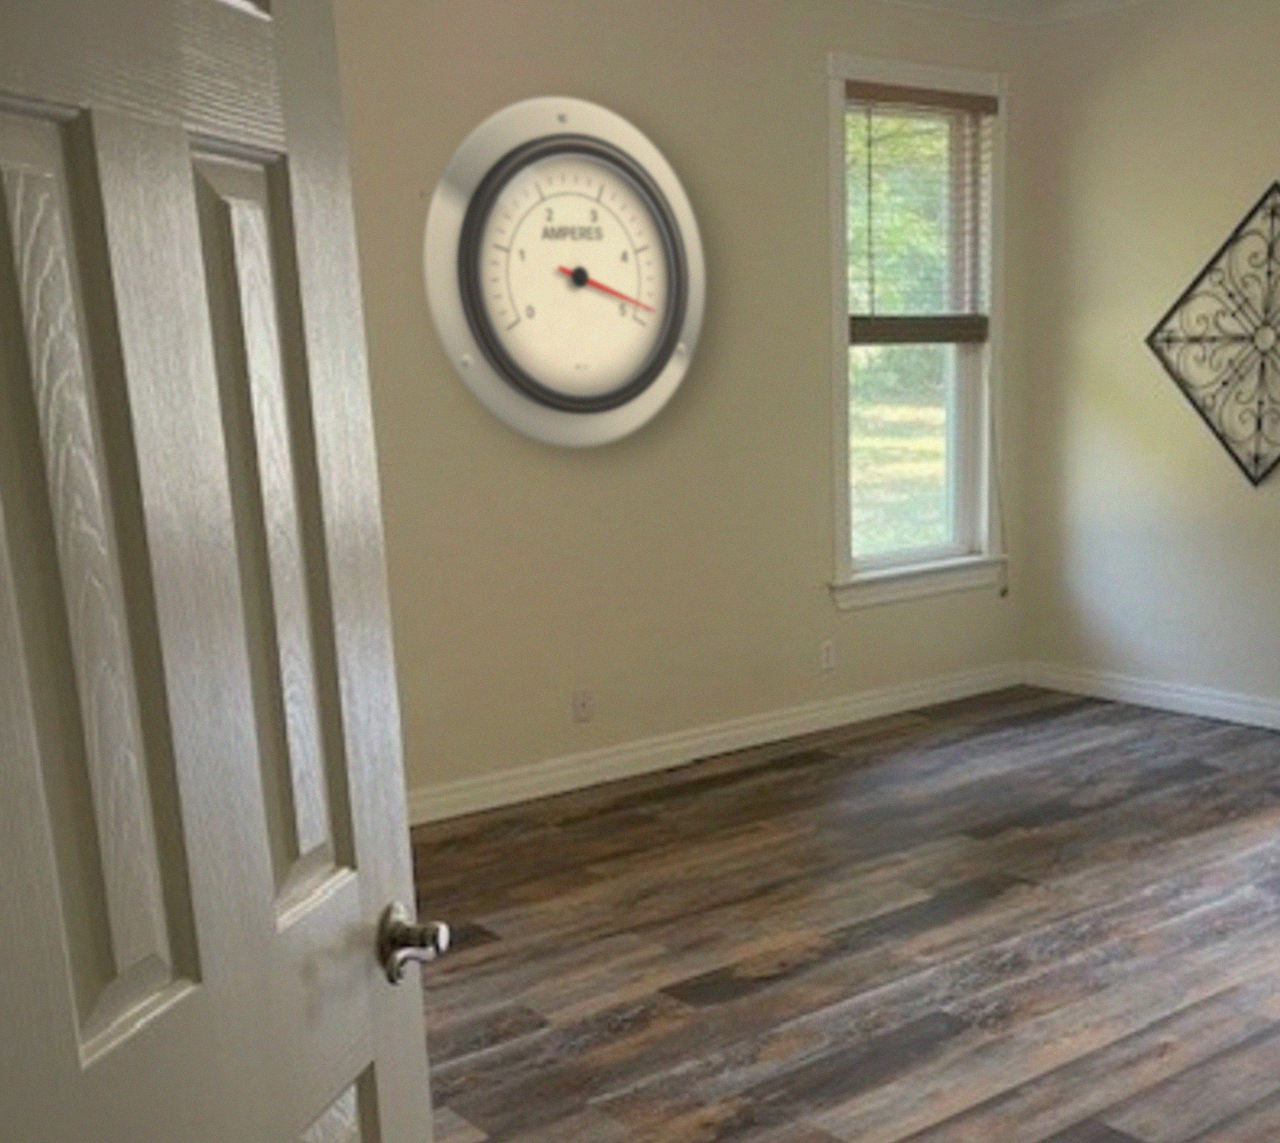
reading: 4.8
